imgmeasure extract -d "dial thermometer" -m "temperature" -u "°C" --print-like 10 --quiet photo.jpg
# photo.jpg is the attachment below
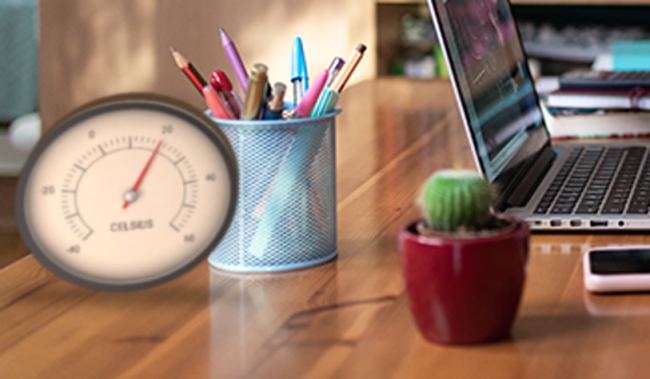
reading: 20
